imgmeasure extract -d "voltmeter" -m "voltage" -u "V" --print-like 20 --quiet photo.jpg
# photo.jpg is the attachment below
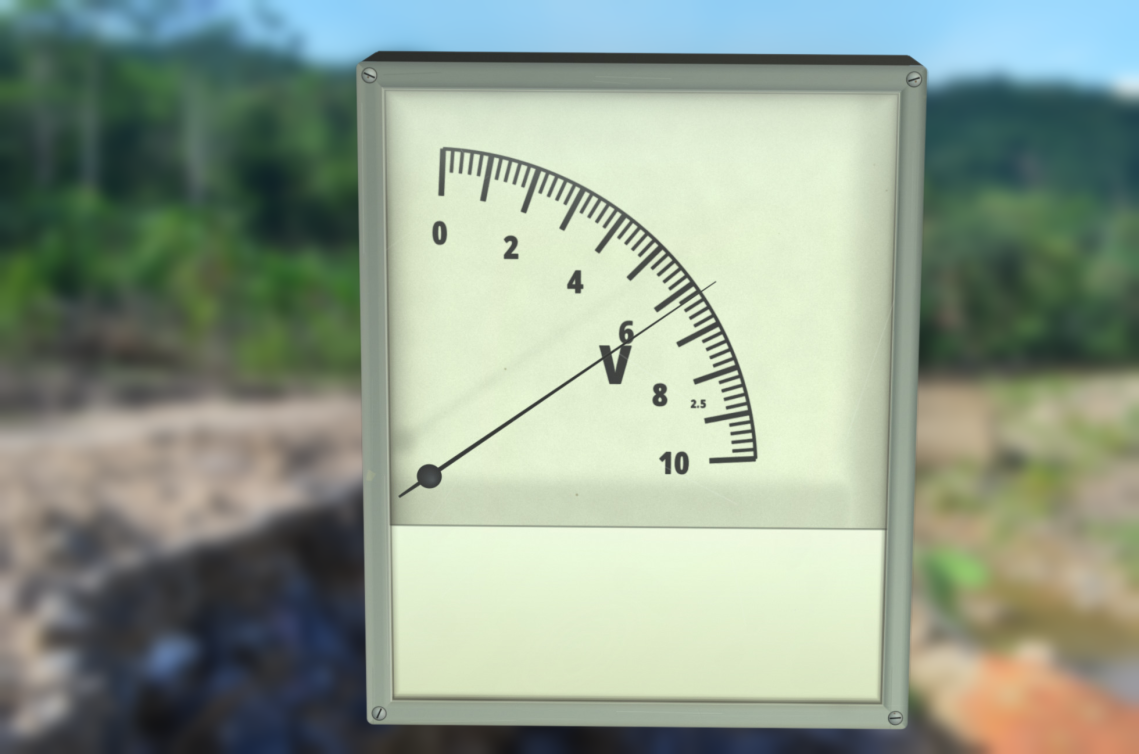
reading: 6.2
